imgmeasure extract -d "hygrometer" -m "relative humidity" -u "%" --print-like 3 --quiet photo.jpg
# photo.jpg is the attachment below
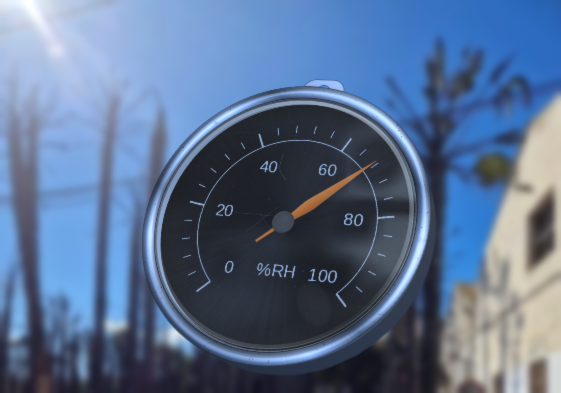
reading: 68
